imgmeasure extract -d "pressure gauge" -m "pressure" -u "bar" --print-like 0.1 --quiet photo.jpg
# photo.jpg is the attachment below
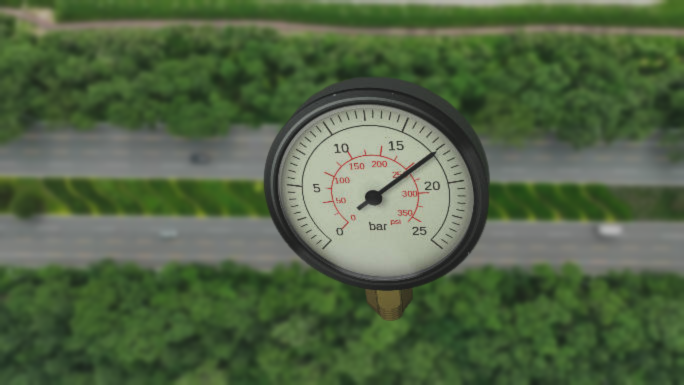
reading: 17.5
